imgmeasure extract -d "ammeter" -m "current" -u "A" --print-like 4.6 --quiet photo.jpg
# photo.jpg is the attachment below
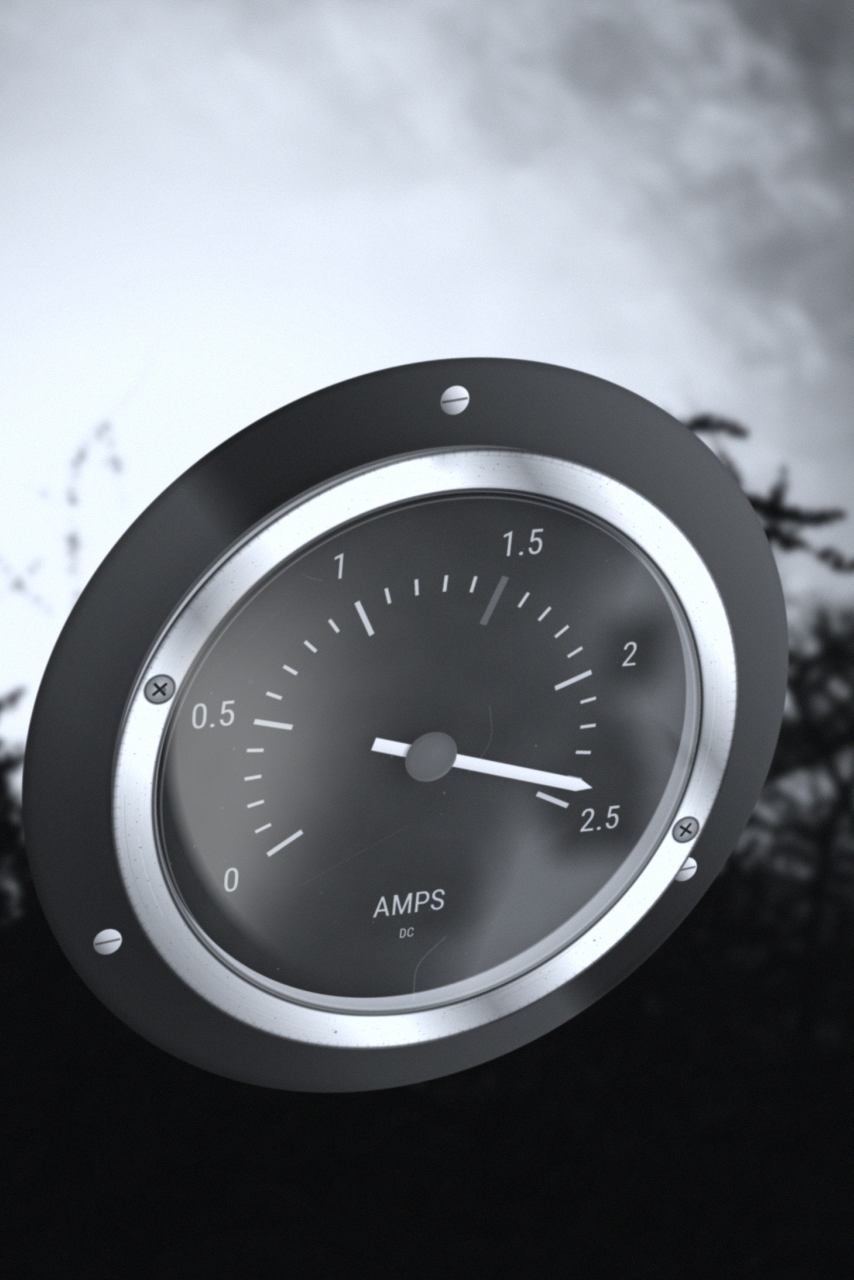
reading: 2.4
